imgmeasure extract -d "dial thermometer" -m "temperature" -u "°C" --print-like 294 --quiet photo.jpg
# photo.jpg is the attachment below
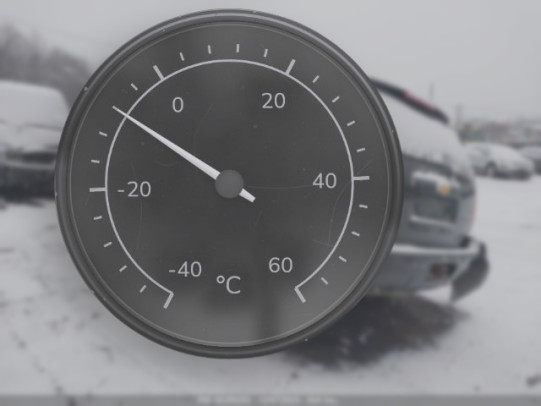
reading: -8
